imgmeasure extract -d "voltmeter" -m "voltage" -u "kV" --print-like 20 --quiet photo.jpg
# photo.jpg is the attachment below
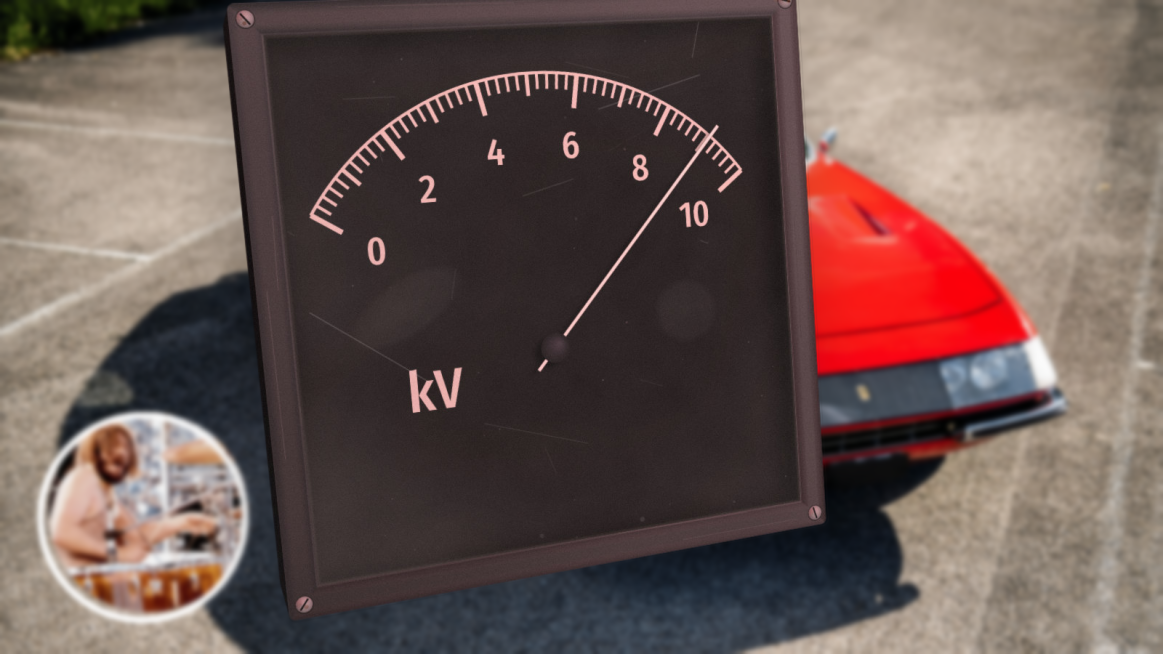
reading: 9
